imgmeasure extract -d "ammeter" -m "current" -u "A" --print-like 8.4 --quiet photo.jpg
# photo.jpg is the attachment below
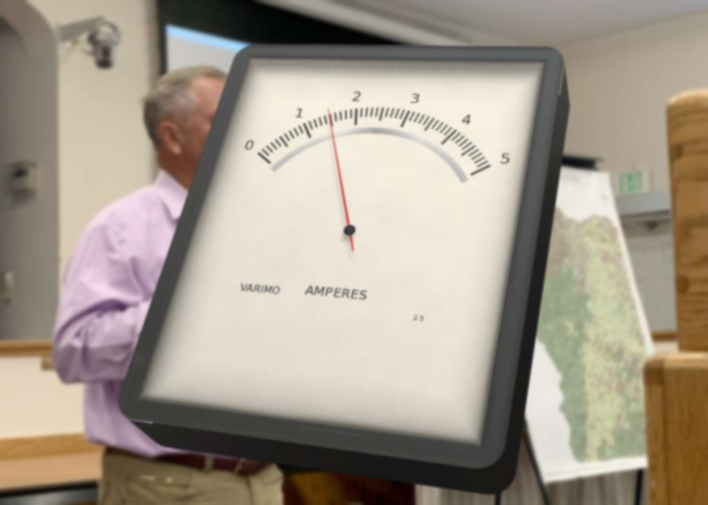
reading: 1.5
